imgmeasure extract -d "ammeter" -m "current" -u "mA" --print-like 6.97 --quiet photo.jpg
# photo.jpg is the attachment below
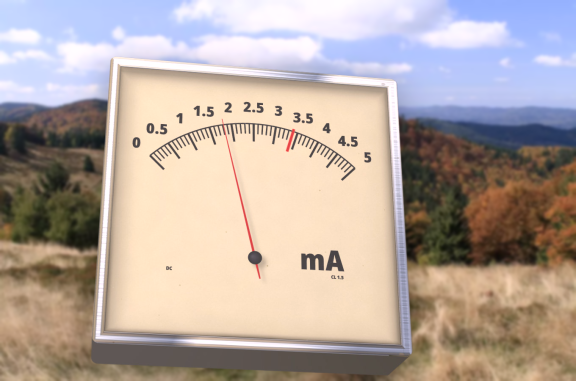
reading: 1.8
